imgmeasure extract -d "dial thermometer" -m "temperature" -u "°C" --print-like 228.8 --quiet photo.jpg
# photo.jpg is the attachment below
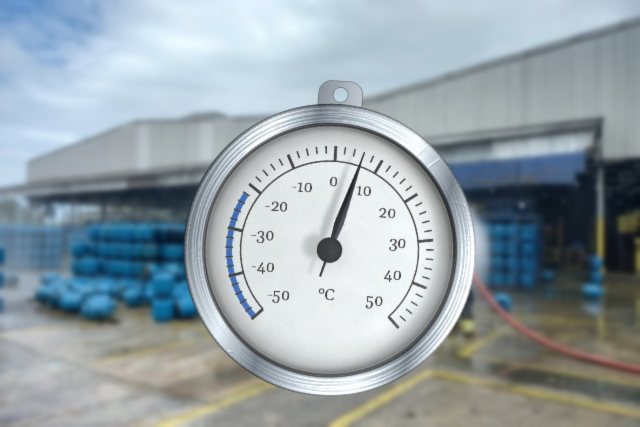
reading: 6
